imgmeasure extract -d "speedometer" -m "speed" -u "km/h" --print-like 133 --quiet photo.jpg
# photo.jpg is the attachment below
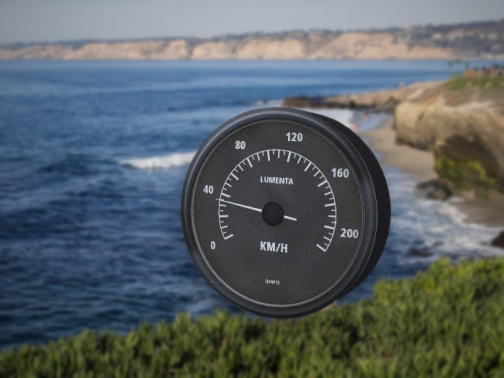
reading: 35
